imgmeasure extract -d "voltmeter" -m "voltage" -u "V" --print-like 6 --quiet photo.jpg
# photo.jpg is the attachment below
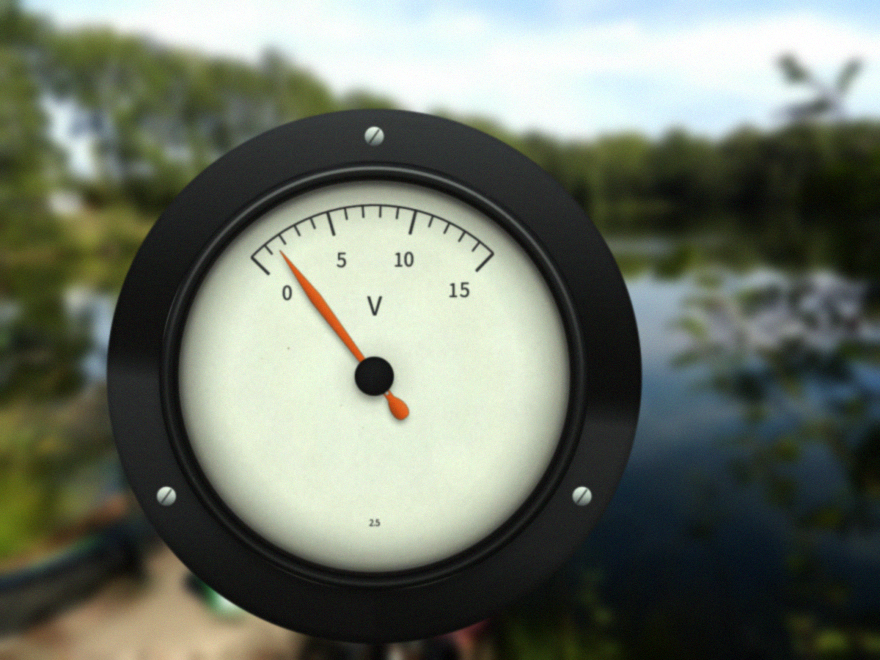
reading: 1.5
